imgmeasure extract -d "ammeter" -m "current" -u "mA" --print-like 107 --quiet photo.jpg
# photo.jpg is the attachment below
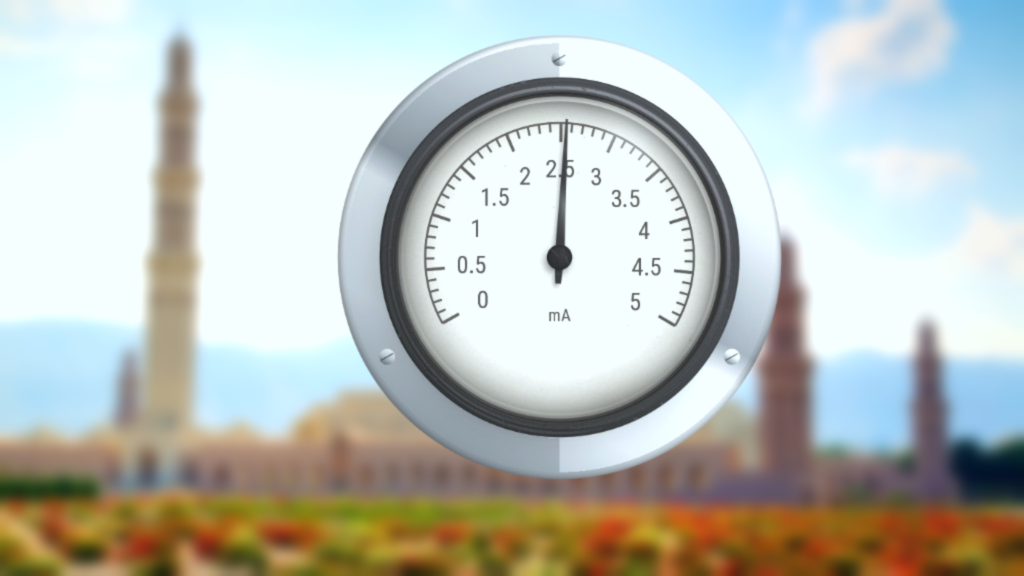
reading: 2.55
